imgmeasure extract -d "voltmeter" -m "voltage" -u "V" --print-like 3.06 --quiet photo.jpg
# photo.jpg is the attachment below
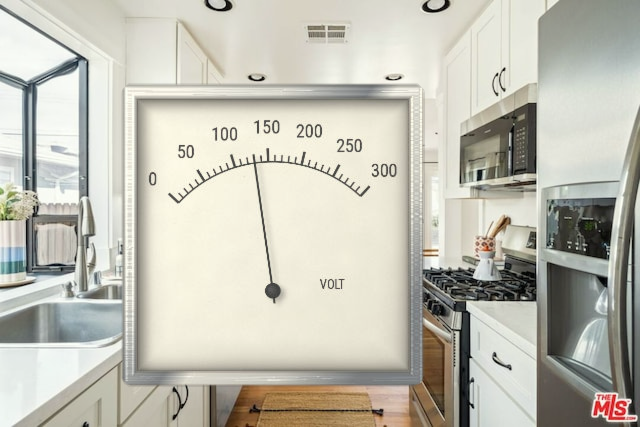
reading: 130
